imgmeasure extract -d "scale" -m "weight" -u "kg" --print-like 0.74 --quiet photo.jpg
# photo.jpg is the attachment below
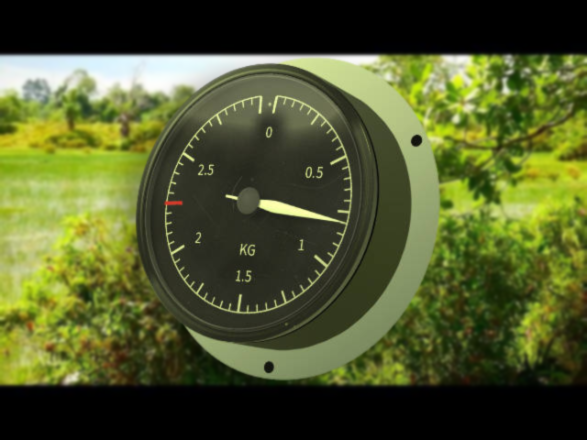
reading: 0.8
